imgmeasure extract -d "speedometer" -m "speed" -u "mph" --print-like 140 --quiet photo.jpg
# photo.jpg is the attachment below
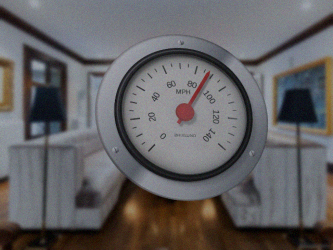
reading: 87.5
